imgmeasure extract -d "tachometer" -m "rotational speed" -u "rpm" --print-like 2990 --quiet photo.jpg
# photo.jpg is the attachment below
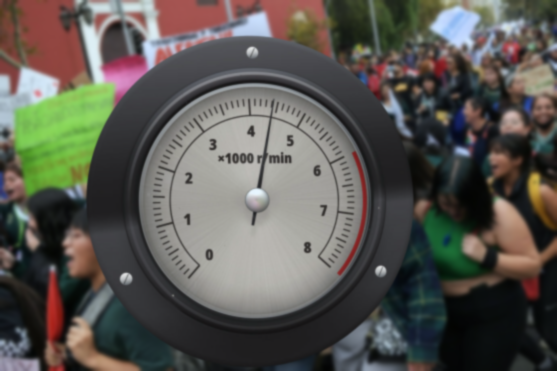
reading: 4400
